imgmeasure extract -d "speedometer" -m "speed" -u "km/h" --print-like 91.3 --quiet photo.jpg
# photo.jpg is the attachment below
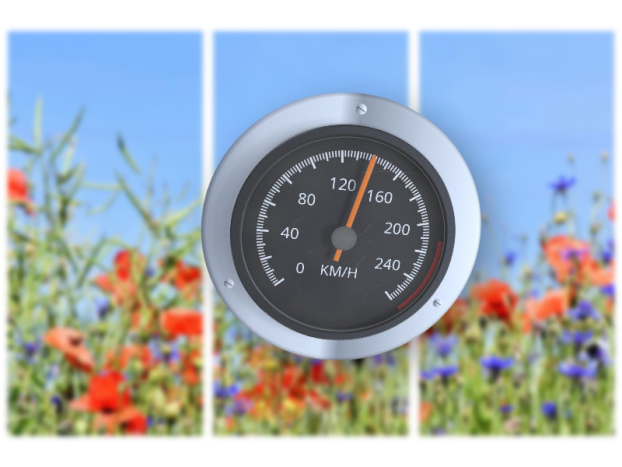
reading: 140
